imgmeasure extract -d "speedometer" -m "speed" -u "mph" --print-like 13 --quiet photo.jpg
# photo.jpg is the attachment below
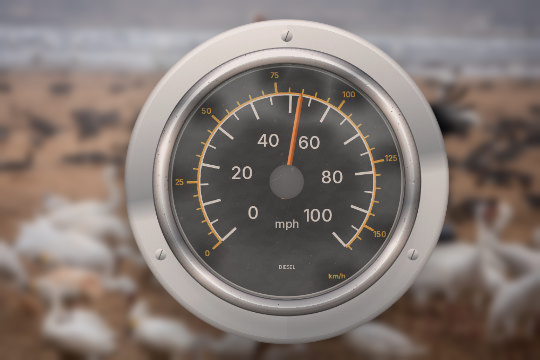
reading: 52.5
